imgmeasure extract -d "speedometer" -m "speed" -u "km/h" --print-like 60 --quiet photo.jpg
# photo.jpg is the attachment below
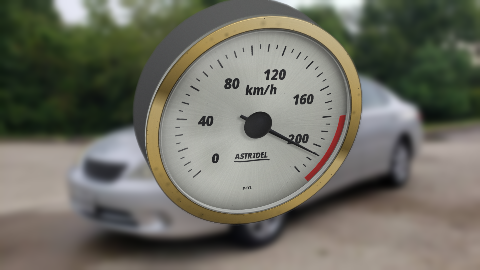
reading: 205
